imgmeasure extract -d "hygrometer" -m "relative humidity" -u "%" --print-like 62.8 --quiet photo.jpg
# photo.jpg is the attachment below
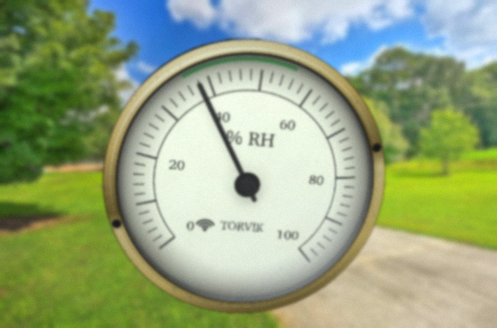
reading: 38
